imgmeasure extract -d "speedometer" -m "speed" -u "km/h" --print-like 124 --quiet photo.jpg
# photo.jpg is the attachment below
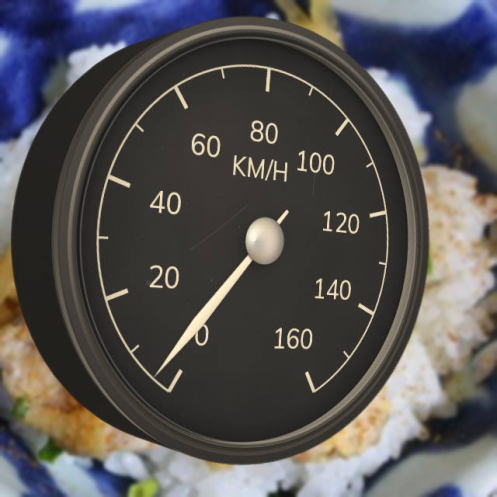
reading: 5
